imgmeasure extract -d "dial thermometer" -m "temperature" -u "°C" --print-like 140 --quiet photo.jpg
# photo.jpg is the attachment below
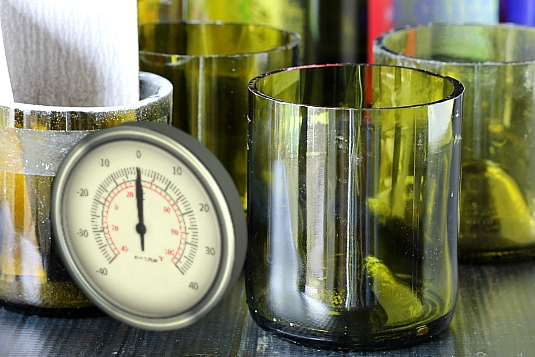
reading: 0
